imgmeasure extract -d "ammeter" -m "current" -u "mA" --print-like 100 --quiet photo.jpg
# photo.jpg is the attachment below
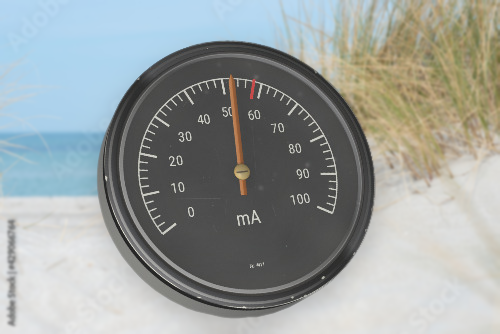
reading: 52
